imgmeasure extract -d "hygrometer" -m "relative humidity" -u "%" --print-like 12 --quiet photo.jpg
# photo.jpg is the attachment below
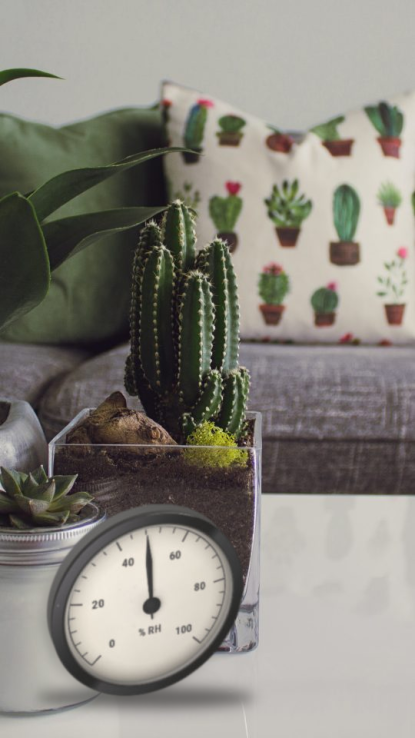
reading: 48
